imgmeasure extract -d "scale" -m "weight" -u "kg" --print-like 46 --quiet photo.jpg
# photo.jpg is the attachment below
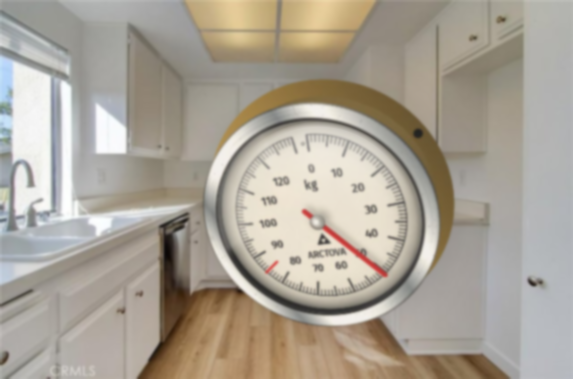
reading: 50
